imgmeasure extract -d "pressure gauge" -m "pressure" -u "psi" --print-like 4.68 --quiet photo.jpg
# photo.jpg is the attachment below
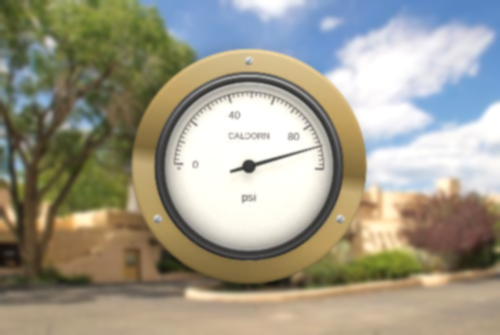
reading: 90
